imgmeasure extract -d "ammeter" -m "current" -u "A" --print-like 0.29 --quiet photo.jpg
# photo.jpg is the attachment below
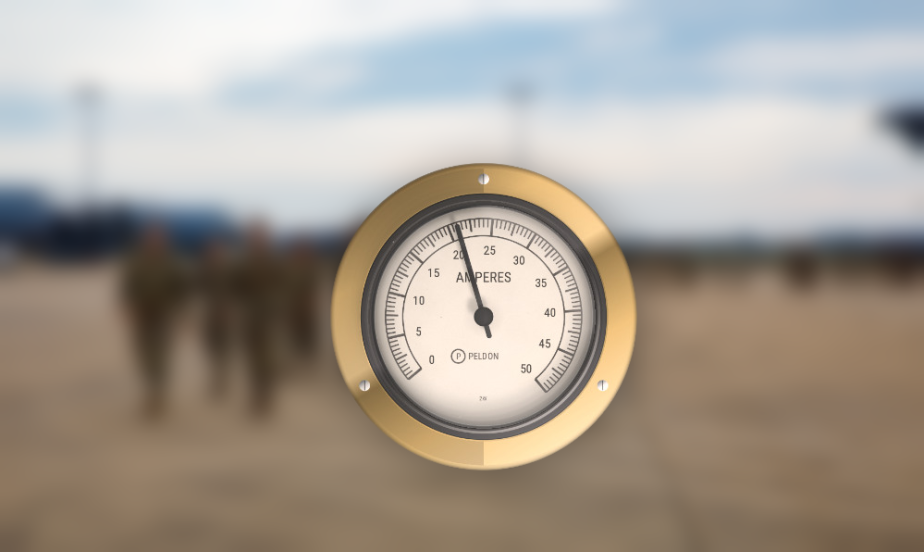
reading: 21
